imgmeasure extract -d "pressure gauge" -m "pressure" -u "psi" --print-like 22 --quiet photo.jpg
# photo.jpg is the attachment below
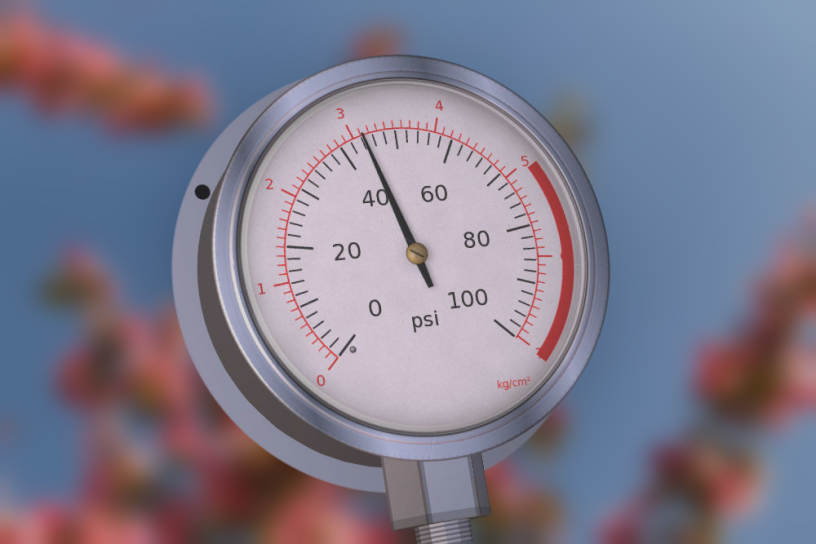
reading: 44
